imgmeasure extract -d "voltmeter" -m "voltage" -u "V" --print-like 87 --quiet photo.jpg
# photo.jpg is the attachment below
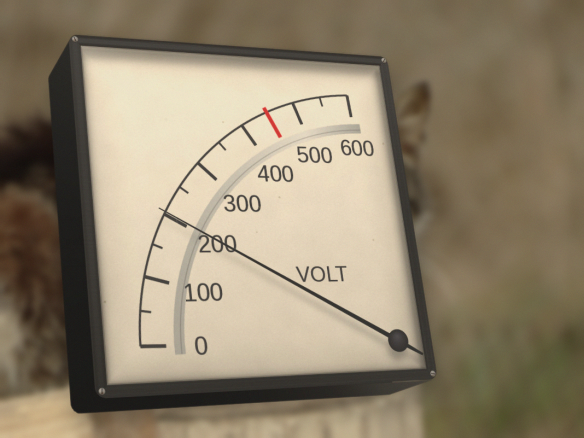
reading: 200
